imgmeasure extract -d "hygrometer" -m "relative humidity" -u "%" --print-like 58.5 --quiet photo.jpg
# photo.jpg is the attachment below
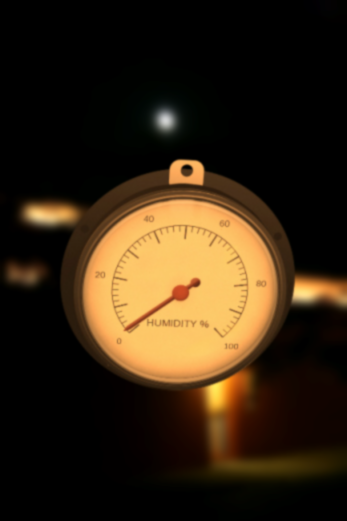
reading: 2
